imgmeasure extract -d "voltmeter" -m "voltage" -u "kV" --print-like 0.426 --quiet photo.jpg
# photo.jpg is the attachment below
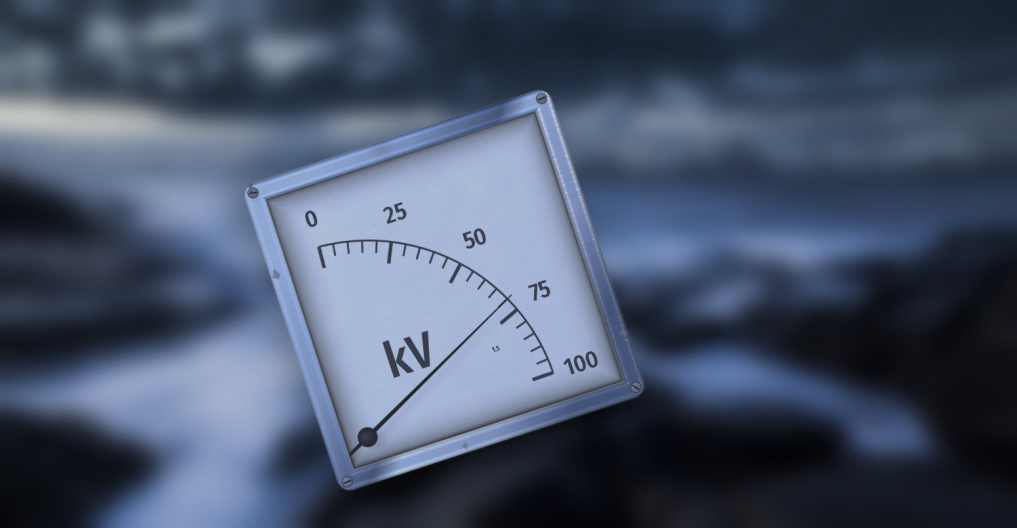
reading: 70
